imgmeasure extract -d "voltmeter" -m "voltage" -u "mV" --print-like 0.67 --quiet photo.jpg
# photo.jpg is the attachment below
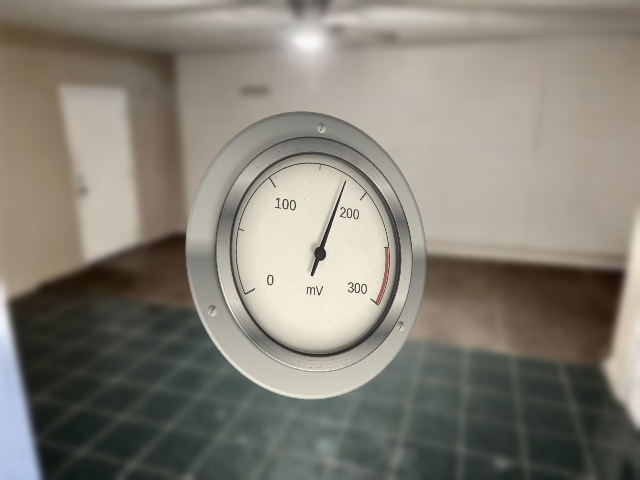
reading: 175
